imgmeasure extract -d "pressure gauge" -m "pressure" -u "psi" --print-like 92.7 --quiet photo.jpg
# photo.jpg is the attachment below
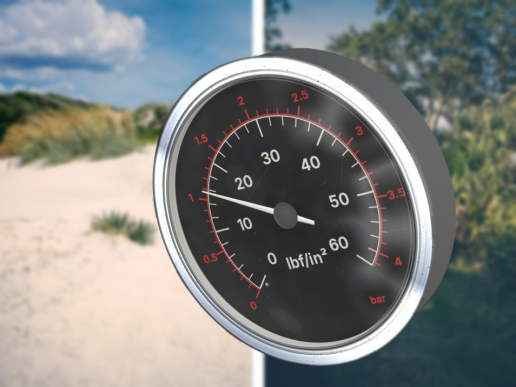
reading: 16
